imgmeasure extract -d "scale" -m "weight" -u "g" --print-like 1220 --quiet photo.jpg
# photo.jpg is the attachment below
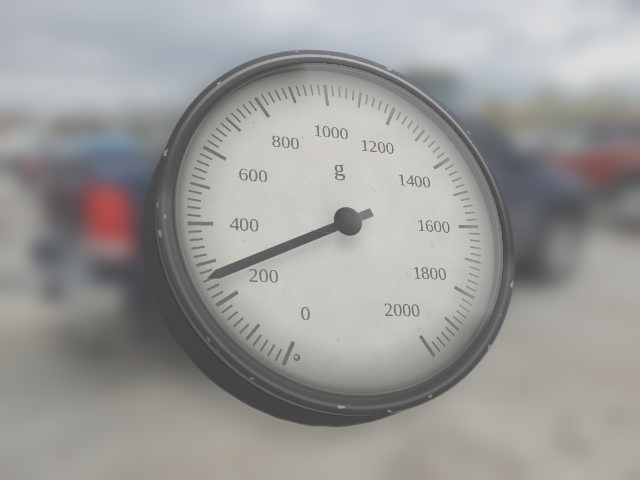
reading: 260
